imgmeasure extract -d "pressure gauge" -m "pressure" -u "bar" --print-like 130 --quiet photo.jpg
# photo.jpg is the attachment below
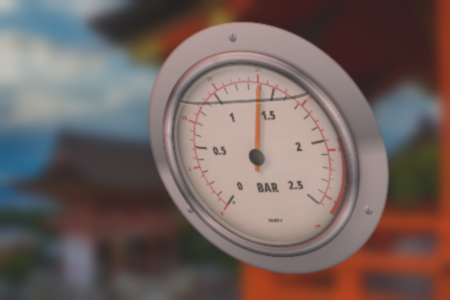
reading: 1.4
